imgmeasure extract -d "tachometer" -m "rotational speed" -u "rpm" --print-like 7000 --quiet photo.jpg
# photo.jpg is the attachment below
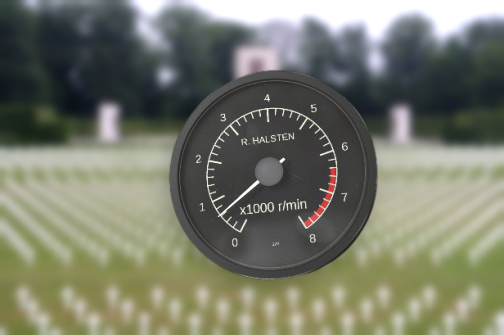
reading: 600
